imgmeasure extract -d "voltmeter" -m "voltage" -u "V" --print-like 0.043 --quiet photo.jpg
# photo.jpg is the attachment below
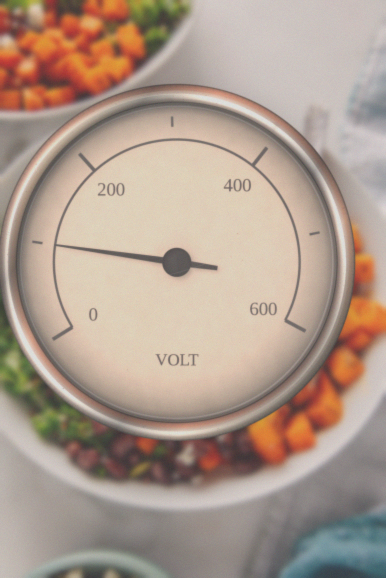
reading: 100
